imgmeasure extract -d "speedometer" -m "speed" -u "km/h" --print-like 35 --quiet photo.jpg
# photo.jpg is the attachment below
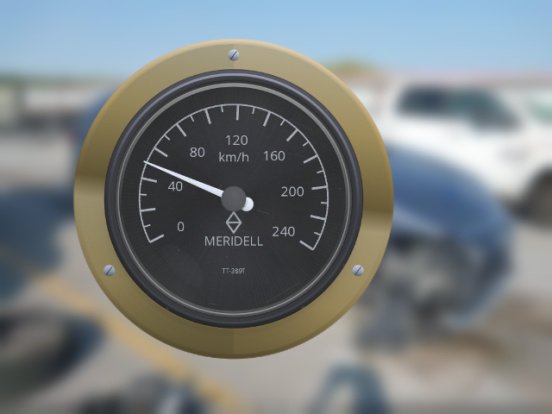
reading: 50
